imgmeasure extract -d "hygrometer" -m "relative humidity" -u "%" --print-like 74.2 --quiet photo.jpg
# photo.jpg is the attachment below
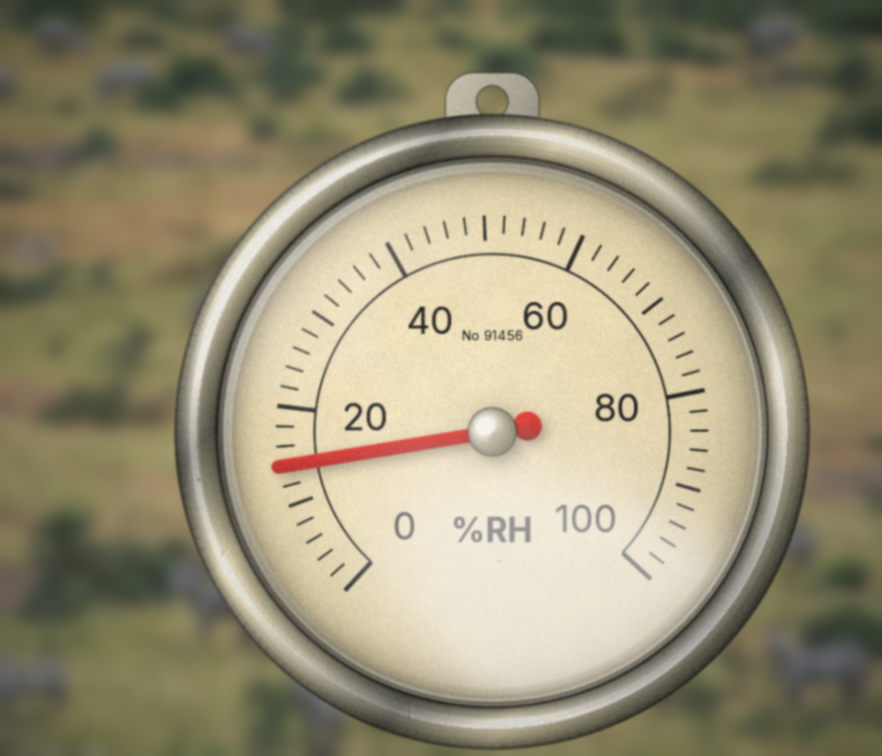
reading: 14
